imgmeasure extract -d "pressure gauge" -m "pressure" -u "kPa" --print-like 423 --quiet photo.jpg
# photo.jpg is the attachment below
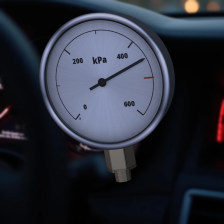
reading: 450
